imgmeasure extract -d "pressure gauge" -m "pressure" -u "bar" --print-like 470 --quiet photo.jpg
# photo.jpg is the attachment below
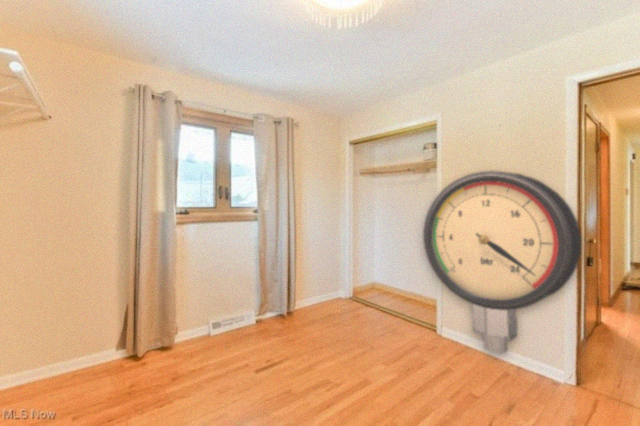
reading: 23
